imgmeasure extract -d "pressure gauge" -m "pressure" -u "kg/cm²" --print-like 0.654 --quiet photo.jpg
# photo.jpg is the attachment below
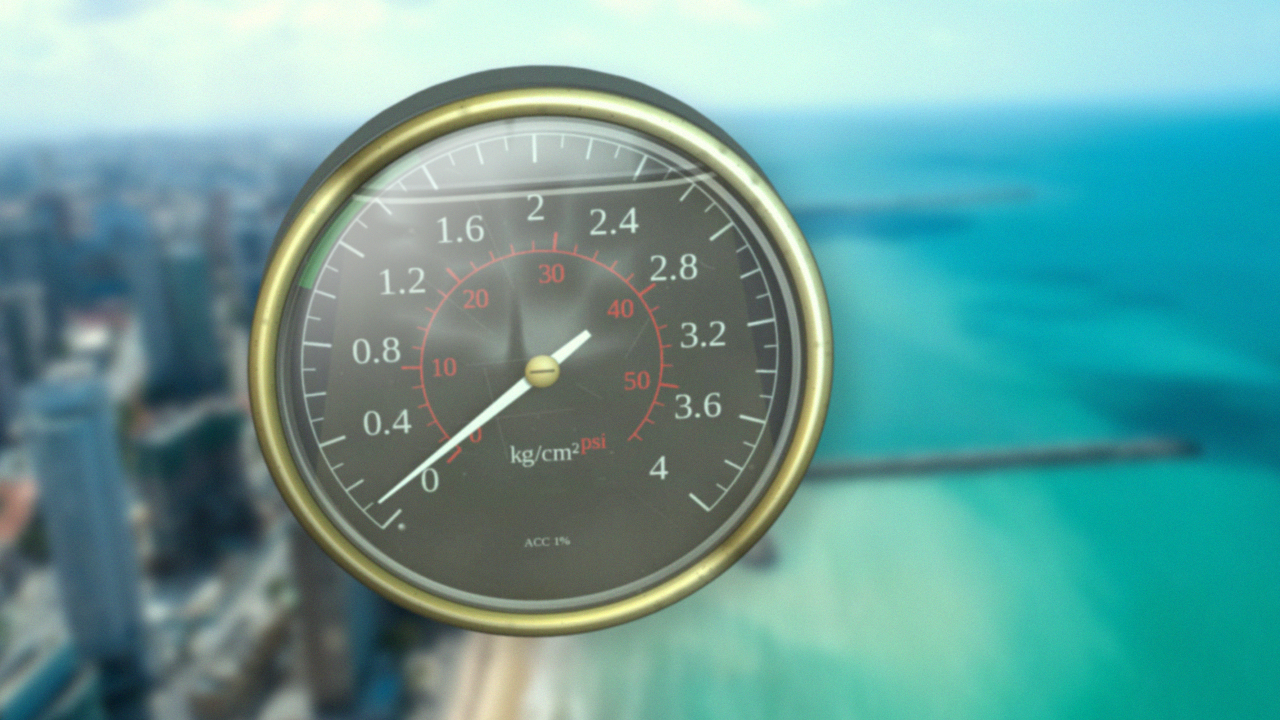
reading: 0.1
